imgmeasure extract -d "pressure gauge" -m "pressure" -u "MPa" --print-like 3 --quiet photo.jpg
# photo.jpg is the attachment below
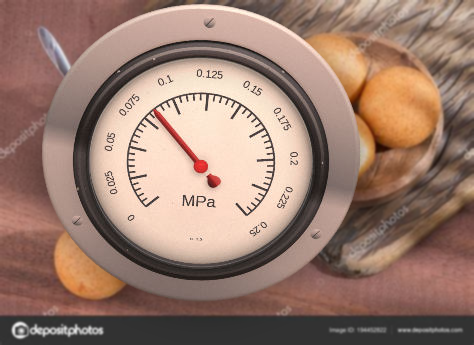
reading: 0.085
